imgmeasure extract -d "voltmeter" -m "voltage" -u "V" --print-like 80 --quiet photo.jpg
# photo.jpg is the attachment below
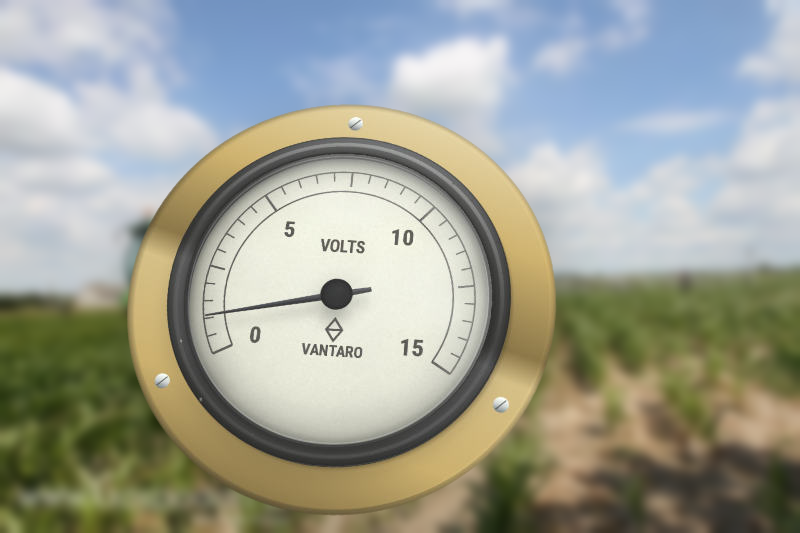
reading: 1
